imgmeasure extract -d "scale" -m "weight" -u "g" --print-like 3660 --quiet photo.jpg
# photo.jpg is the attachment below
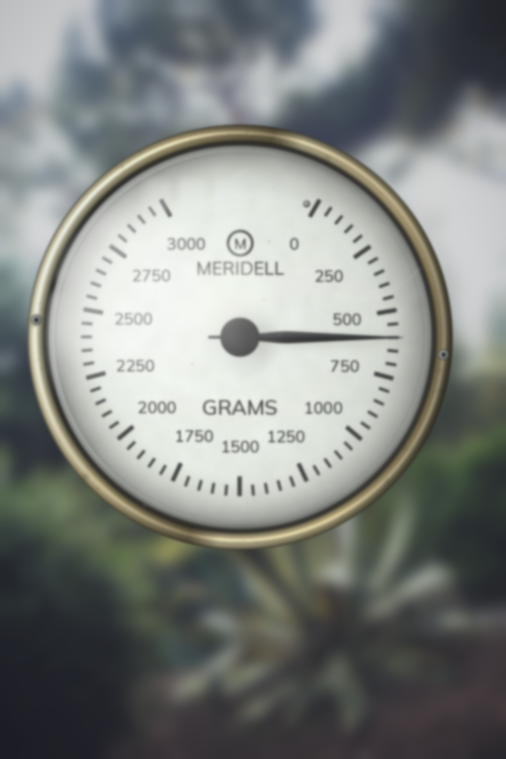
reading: 600
